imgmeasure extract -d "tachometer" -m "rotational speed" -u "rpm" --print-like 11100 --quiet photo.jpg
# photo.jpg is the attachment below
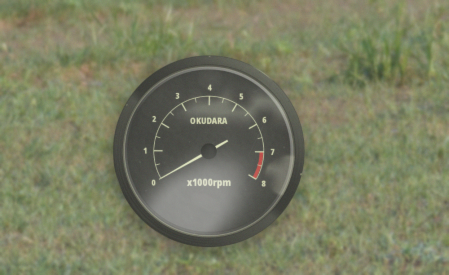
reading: 0
